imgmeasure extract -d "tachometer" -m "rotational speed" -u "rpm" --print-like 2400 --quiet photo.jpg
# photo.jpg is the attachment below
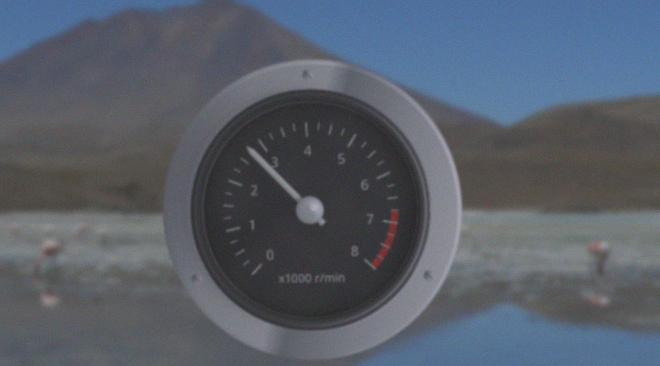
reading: 2750
